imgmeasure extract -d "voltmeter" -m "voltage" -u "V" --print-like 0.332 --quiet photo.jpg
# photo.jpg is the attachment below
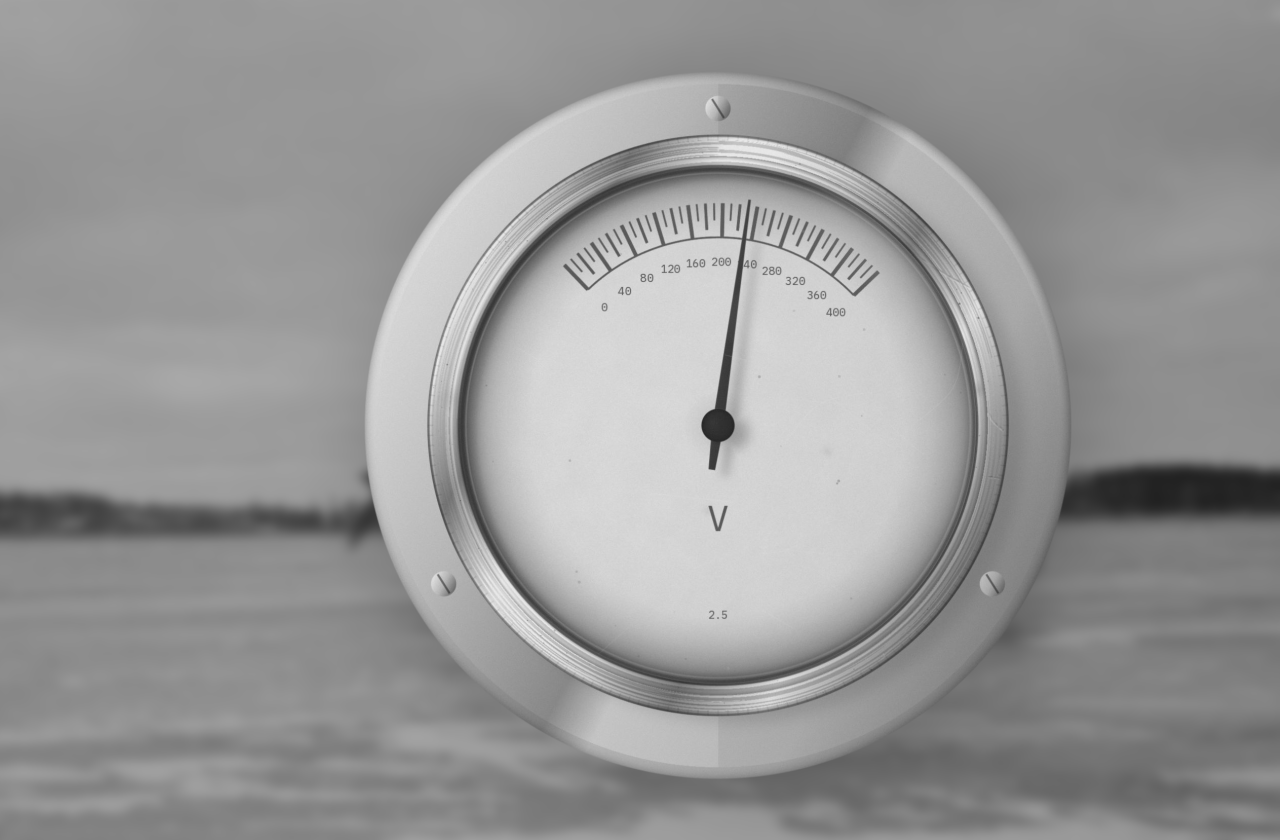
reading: 230
